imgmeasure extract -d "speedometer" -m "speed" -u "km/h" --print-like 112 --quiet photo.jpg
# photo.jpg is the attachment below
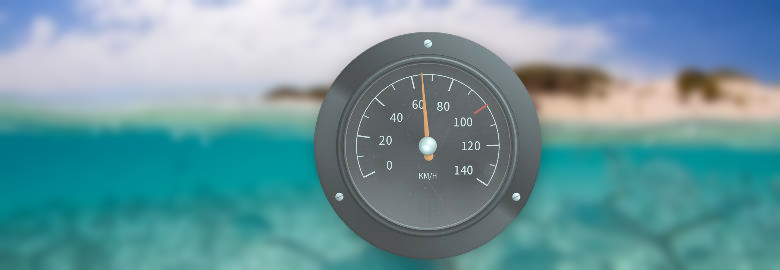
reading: 65
